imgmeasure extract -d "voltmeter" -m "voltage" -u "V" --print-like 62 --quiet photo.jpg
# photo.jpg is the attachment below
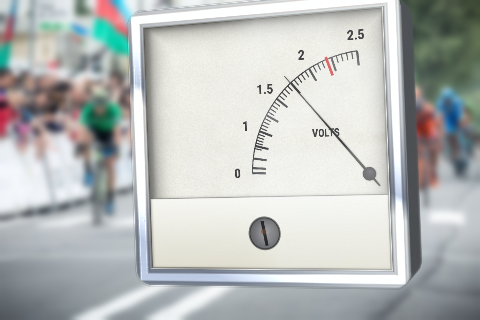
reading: 1.75
